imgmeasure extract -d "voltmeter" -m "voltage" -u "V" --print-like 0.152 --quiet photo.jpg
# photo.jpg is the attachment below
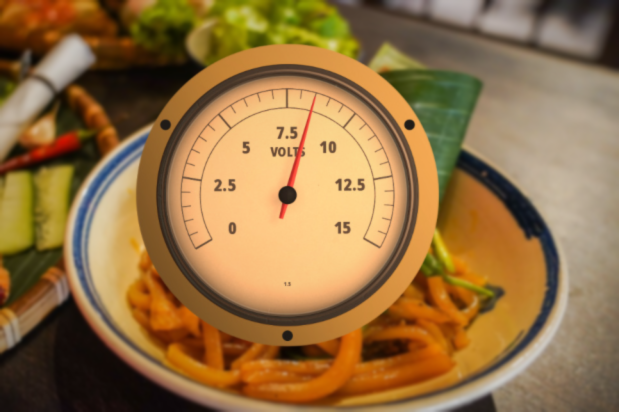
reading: 8.5
